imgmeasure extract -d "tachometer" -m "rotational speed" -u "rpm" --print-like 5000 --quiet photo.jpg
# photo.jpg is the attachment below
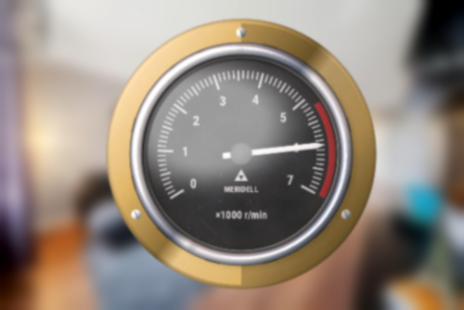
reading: 6000
